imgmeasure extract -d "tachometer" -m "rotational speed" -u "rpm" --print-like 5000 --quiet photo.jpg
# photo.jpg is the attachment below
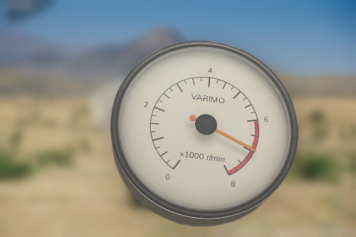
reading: 7000
